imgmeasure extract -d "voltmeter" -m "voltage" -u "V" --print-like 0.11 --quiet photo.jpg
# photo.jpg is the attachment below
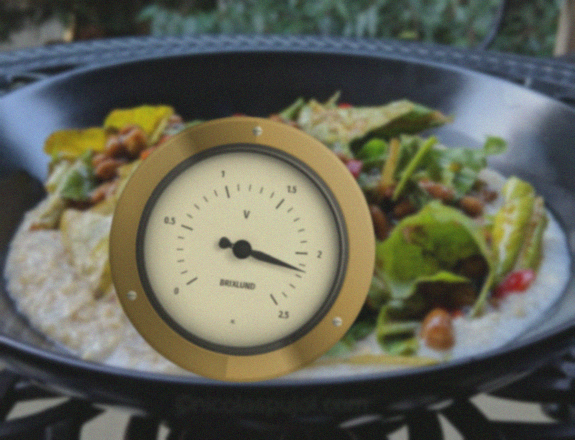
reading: 2.15
